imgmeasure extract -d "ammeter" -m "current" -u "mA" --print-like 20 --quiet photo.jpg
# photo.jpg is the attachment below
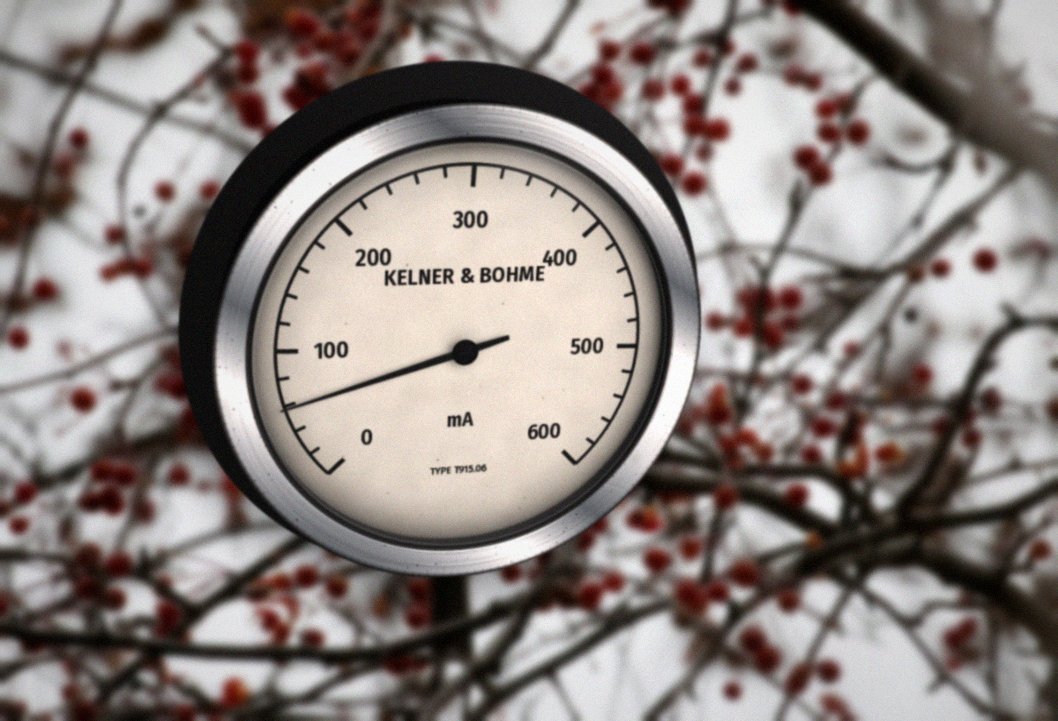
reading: 60
